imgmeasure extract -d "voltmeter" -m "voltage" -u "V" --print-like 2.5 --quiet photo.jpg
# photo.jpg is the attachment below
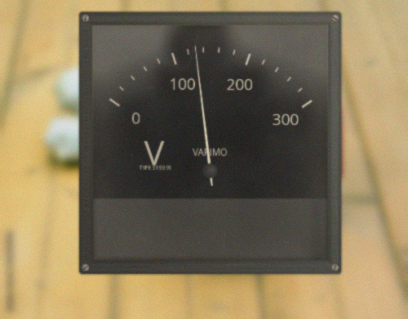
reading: 130
